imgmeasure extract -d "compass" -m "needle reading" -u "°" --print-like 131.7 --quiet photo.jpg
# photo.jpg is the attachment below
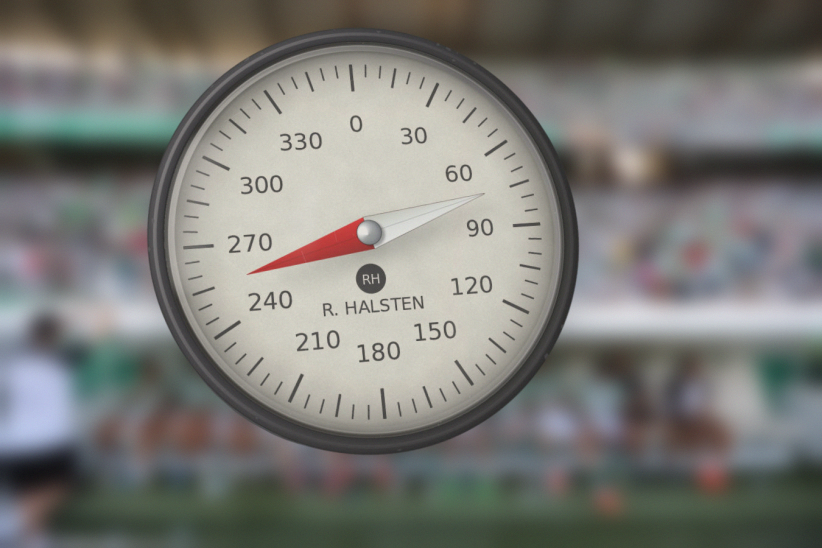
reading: 255
